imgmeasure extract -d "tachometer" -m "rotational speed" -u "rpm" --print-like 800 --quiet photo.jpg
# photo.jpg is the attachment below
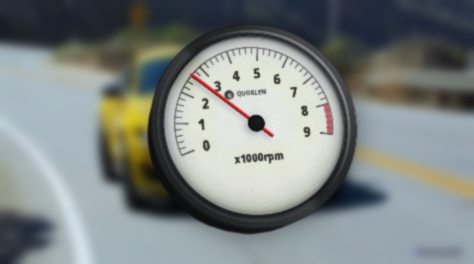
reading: 2600
